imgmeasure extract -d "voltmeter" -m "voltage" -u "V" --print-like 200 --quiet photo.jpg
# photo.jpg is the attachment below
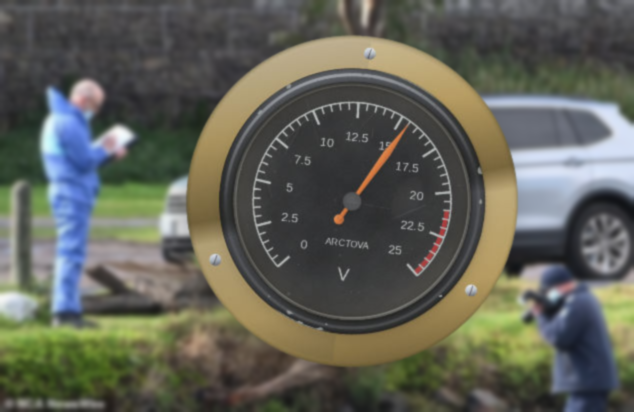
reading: 15.5
